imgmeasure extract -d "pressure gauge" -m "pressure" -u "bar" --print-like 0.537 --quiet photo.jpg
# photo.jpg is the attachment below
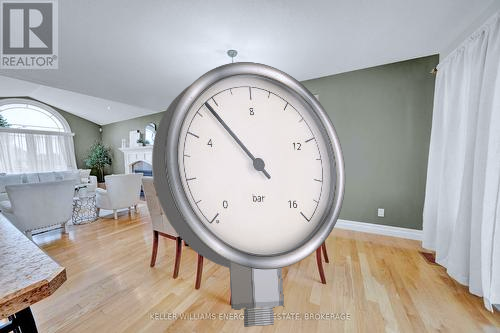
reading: 5.5
